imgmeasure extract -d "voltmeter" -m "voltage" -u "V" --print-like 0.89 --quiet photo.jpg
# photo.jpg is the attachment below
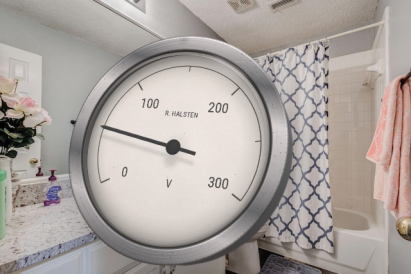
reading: 50
